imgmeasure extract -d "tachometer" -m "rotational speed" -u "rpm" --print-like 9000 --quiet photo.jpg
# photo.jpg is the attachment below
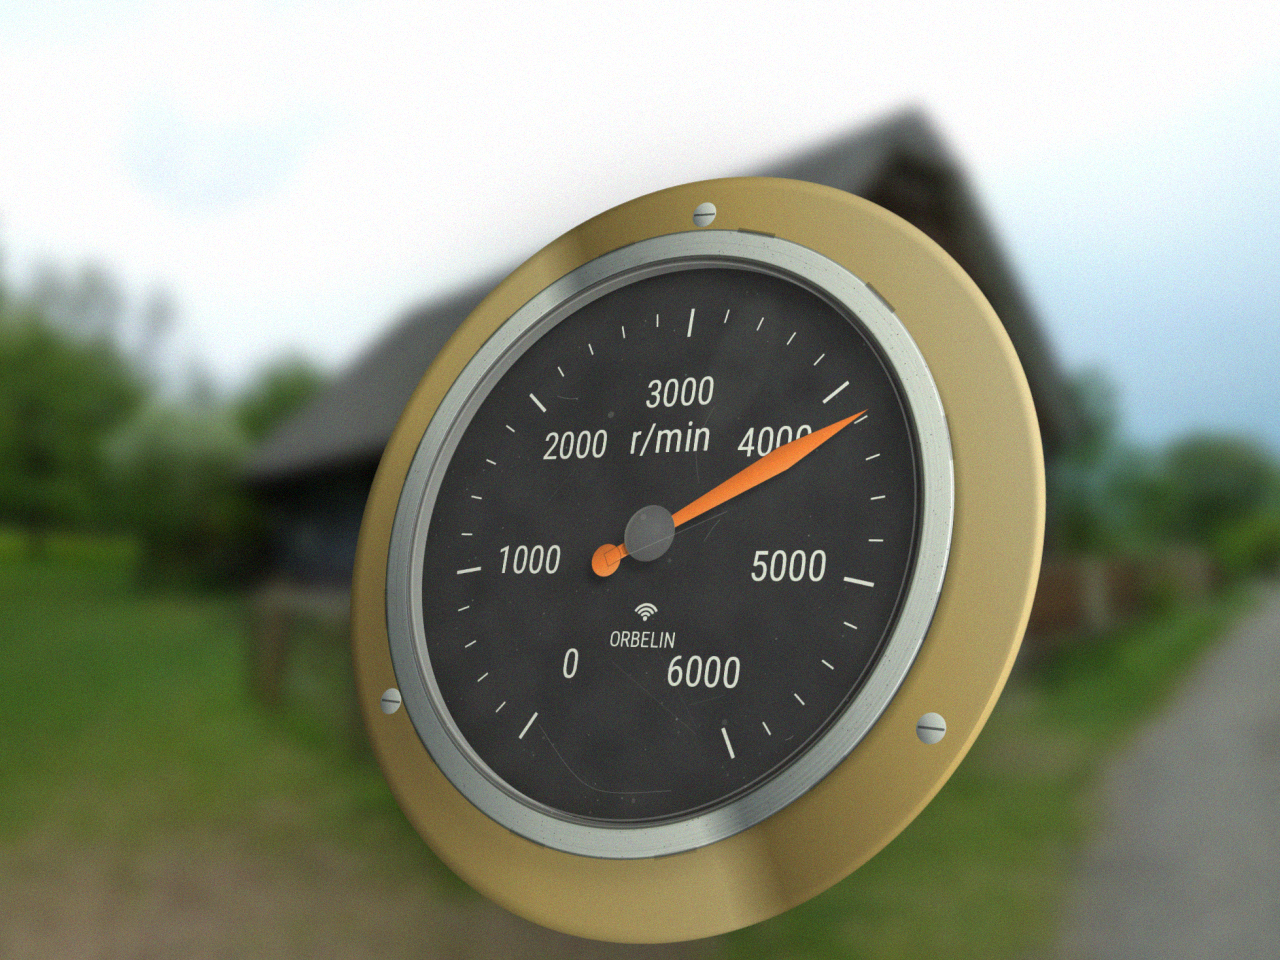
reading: 4200
